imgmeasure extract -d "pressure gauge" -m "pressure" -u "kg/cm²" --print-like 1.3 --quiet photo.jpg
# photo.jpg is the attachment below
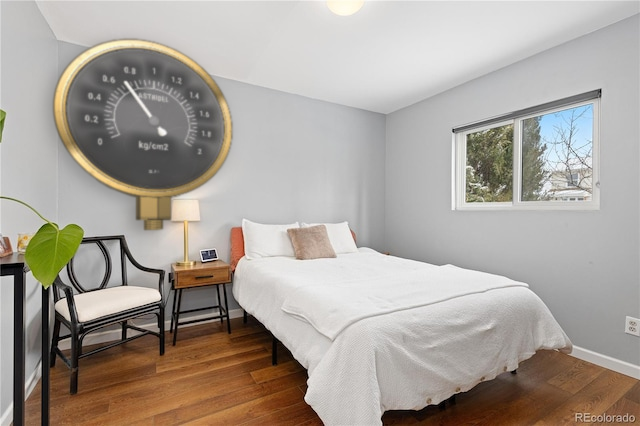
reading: 0.7
